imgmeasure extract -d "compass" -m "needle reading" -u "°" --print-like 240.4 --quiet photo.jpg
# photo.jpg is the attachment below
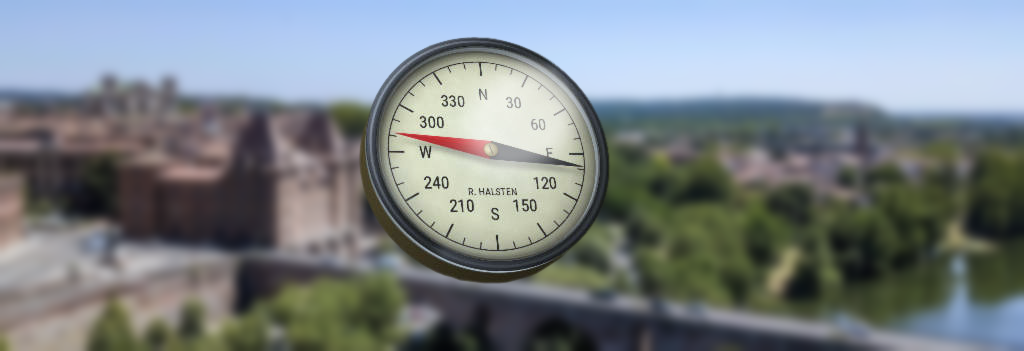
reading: 280
